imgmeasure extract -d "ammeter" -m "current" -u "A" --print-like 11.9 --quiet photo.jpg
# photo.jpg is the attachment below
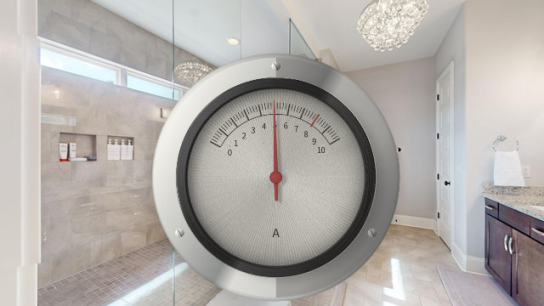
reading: 5
